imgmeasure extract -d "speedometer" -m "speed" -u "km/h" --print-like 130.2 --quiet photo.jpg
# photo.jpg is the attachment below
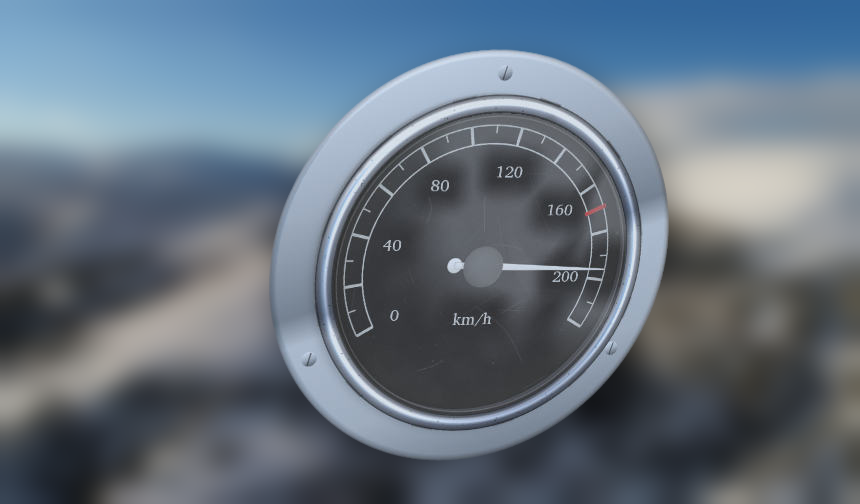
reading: 195
